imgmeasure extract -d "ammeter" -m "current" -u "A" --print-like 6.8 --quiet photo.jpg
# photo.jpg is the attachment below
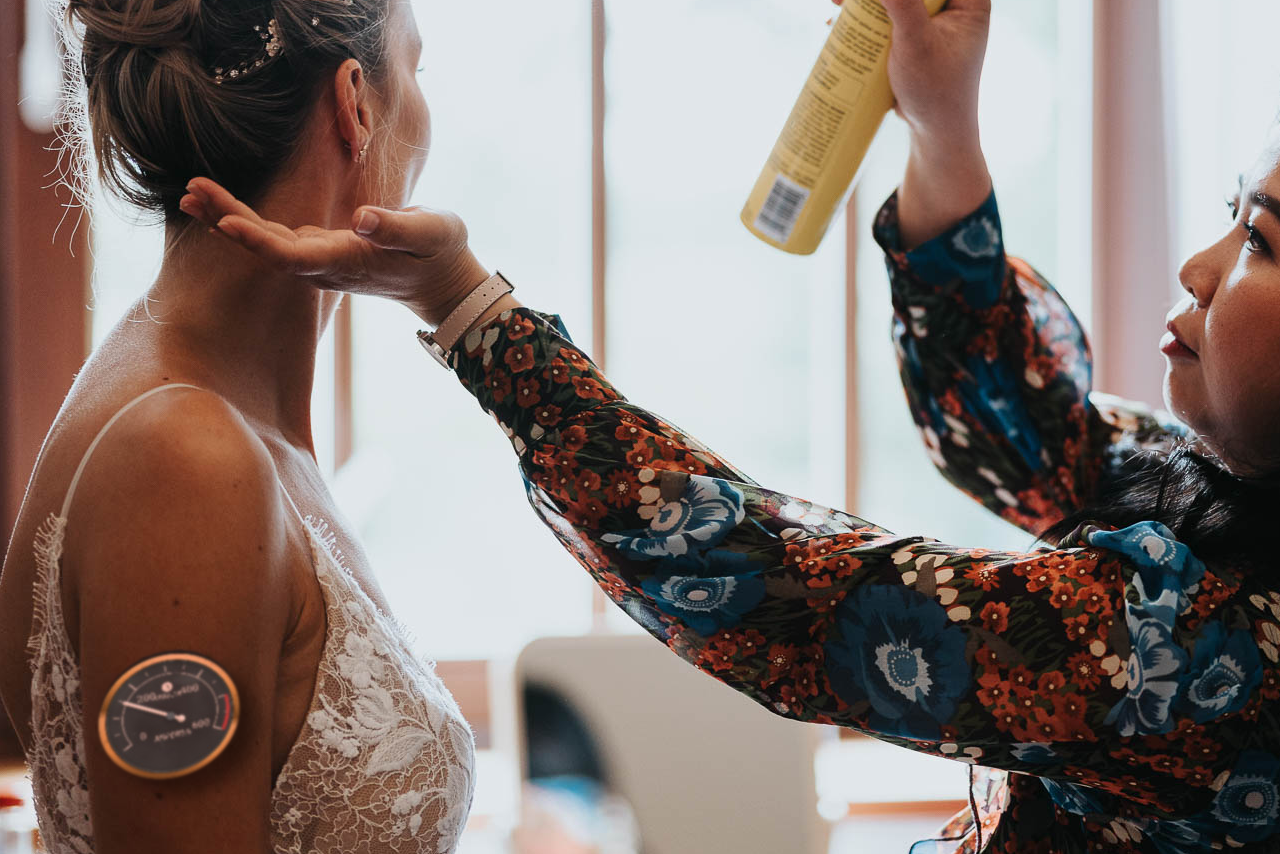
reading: 150
